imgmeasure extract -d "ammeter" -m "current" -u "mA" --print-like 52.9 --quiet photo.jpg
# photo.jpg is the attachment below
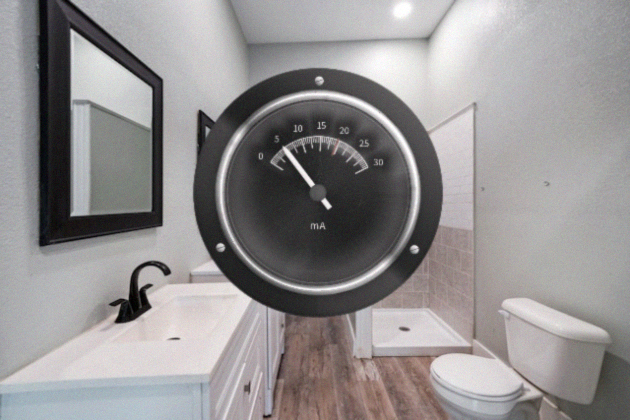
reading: 5
